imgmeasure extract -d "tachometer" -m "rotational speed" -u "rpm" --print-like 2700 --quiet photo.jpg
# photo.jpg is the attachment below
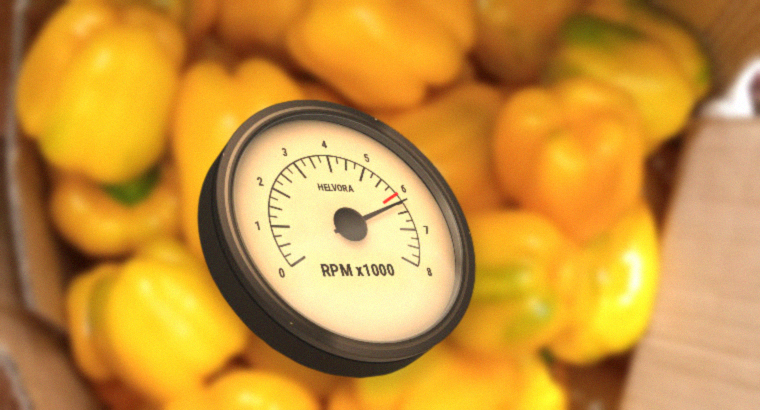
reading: 6250
